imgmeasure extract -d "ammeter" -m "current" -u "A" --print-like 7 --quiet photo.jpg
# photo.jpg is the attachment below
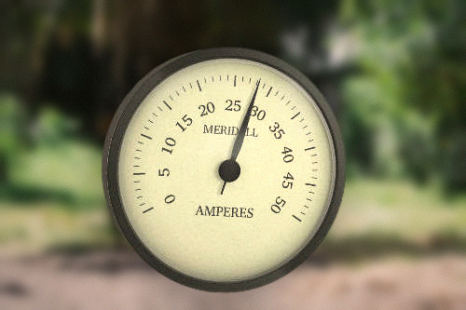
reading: 28
